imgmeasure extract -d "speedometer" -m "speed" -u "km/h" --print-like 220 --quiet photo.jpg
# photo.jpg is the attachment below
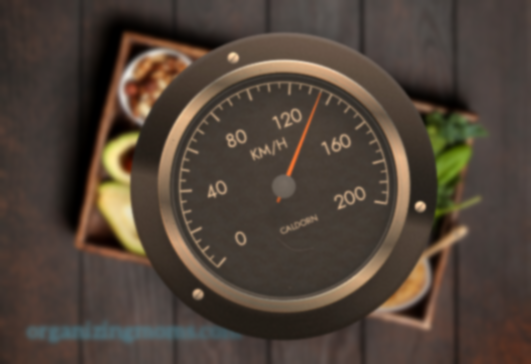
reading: 135
